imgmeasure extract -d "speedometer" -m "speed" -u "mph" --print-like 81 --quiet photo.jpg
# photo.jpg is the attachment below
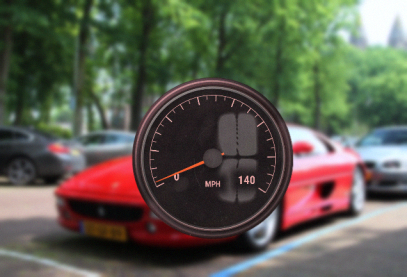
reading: 2.5
